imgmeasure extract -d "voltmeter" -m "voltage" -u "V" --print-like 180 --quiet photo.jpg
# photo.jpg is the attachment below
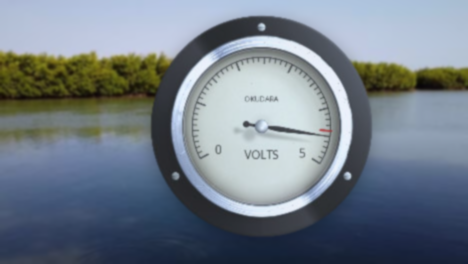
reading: 4.5
